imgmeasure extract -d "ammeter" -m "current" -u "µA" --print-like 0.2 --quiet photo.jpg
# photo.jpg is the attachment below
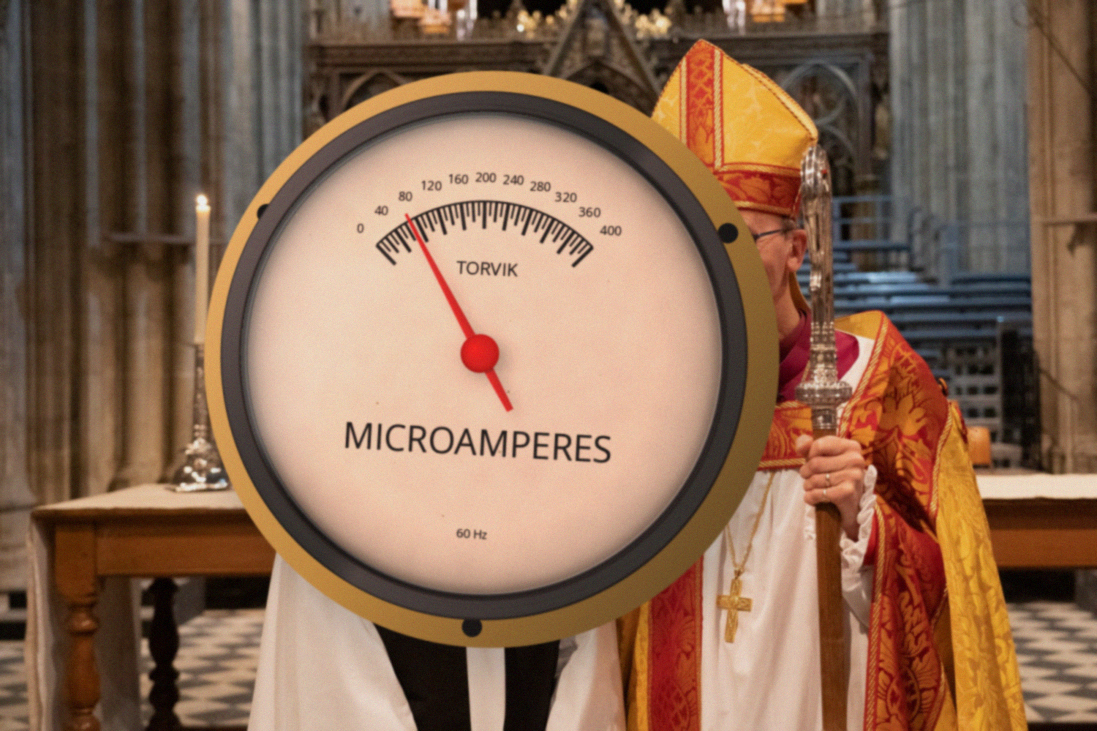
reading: 70
